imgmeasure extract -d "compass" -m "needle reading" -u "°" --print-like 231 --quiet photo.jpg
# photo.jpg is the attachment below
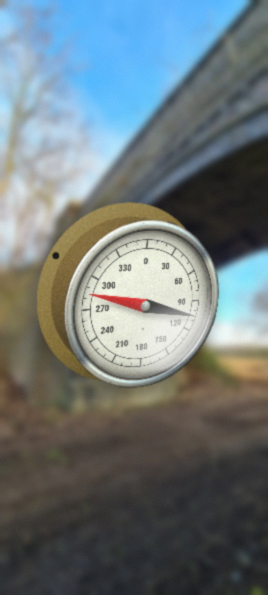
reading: 285
